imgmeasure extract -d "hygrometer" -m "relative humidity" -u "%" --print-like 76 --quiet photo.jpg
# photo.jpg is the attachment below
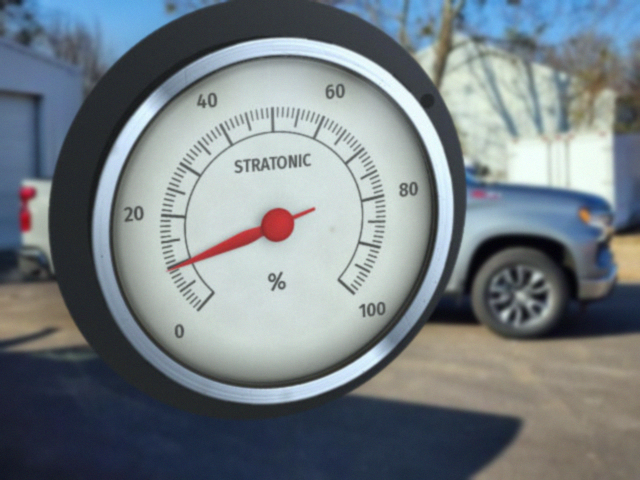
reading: 10
